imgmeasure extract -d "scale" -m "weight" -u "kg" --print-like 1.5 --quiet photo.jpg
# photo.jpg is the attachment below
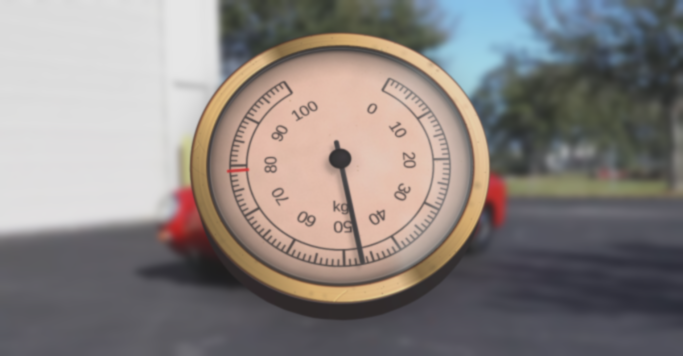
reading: 47
